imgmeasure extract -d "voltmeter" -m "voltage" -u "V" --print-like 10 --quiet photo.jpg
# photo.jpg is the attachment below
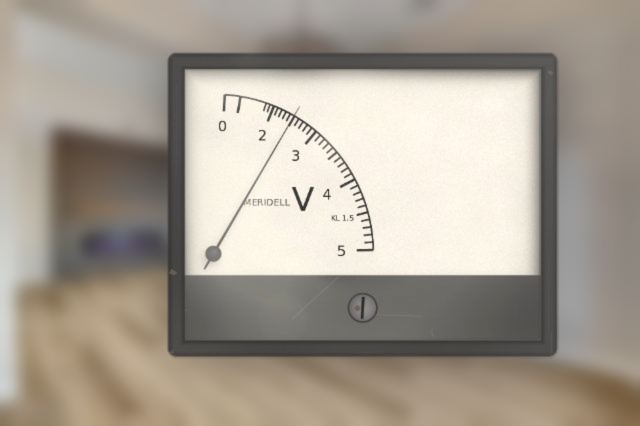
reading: 2.5
